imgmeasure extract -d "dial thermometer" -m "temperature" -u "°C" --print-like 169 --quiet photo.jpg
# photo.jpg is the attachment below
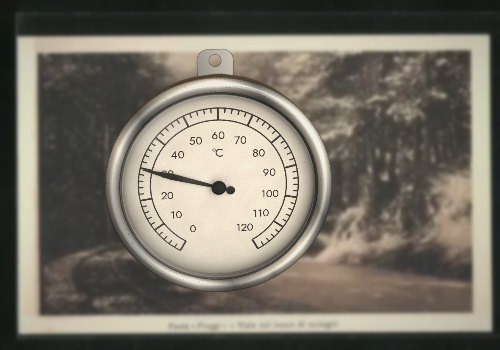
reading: 30
